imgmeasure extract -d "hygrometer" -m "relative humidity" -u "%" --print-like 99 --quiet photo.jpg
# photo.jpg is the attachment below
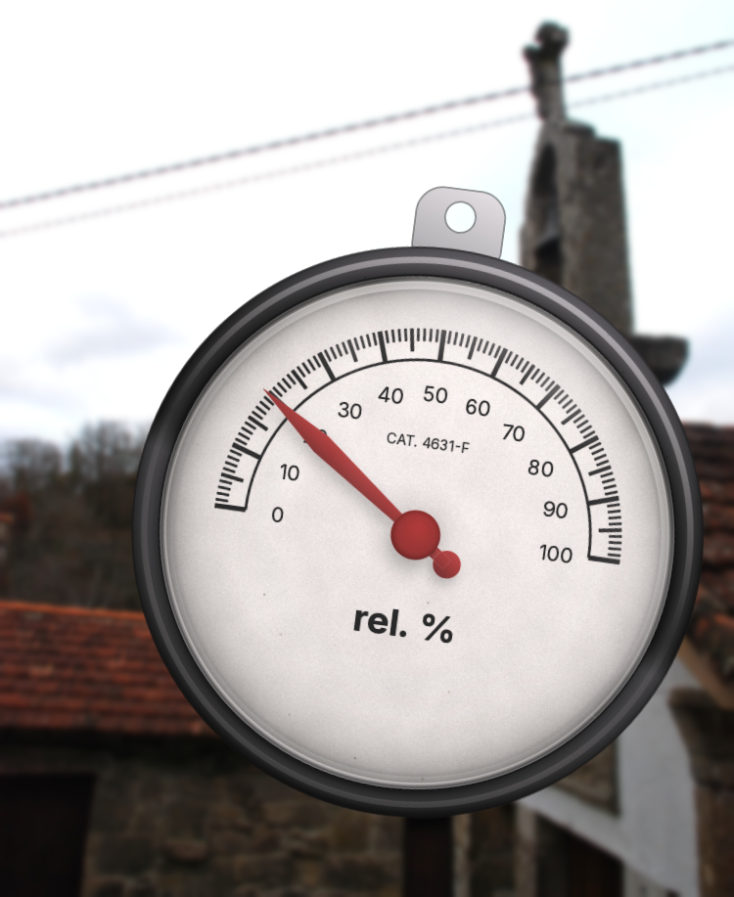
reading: 20
